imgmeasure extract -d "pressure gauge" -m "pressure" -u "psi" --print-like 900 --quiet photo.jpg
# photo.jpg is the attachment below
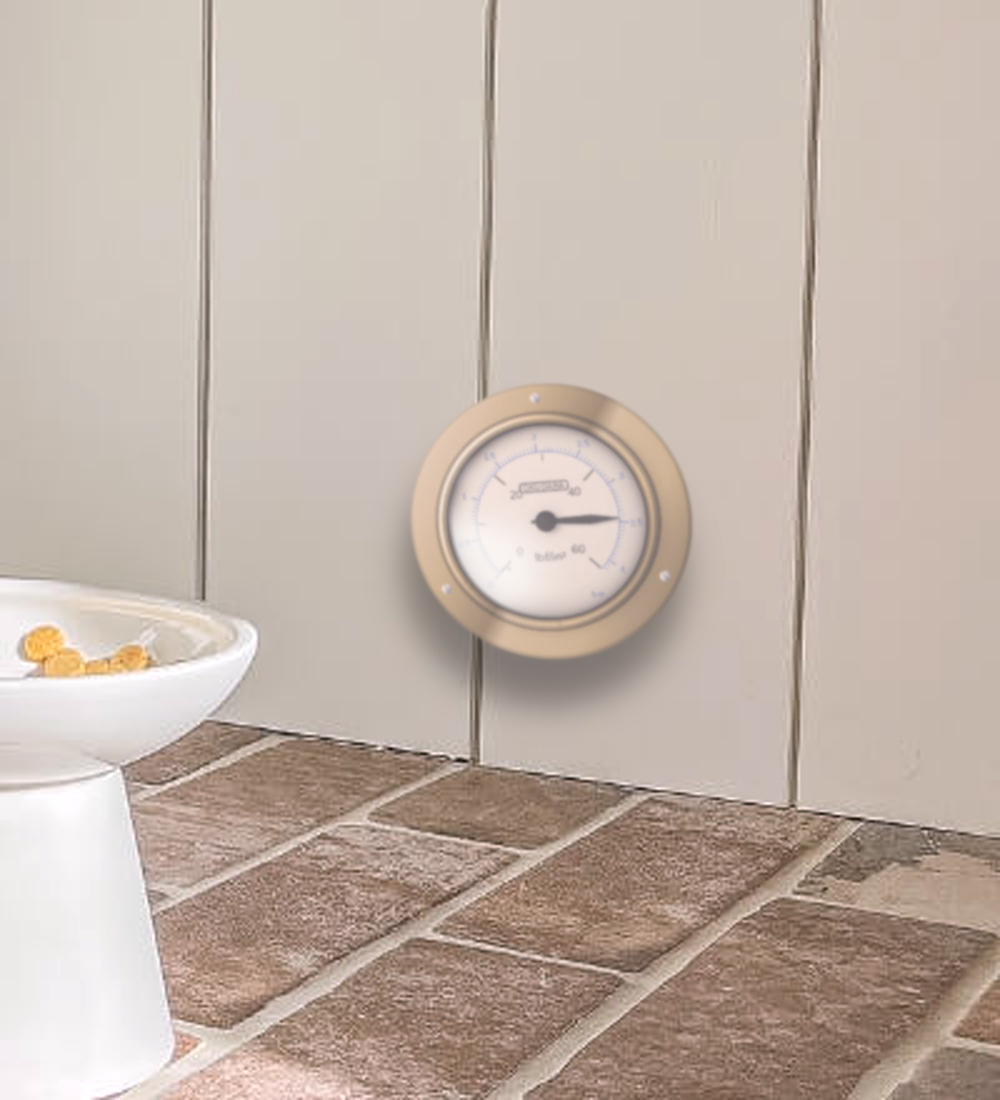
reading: 50
